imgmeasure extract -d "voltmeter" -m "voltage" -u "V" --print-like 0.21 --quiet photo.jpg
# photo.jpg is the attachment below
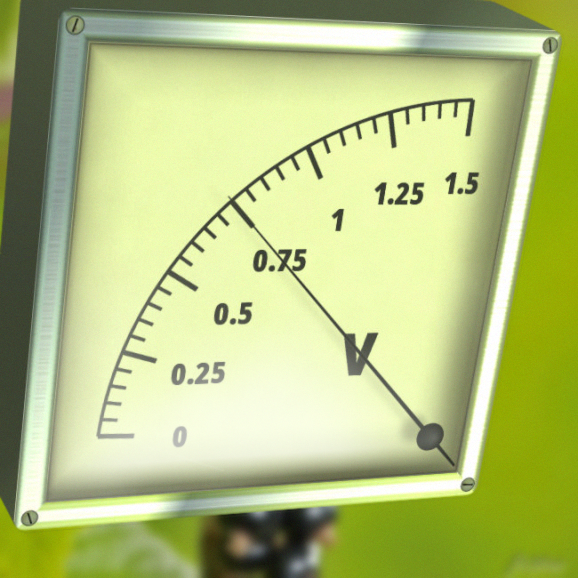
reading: 0.75
